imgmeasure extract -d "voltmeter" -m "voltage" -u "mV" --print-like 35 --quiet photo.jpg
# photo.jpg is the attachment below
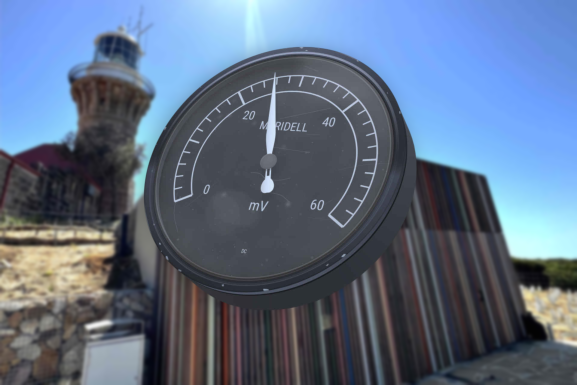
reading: 26
